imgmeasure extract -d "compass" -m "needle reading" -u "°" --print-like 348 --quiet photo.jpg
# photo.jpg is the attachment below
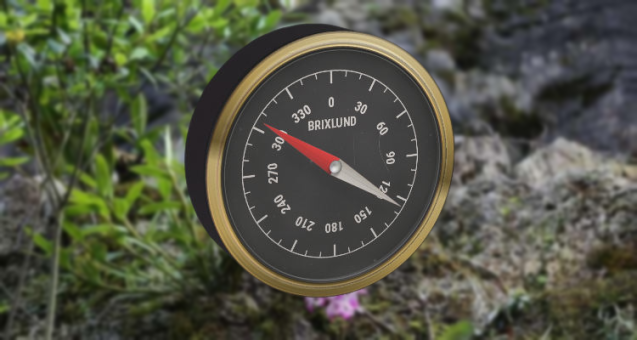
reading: 305
